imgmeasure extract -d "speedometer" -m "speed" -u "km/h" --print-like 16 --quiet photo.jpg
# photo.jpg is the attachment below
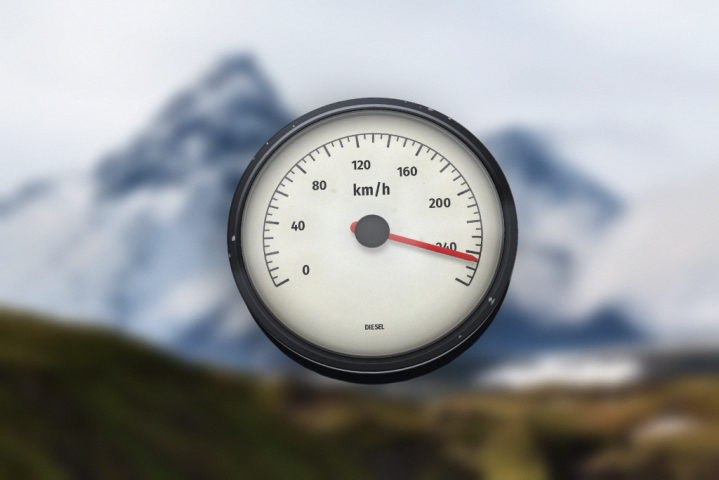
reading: 245
